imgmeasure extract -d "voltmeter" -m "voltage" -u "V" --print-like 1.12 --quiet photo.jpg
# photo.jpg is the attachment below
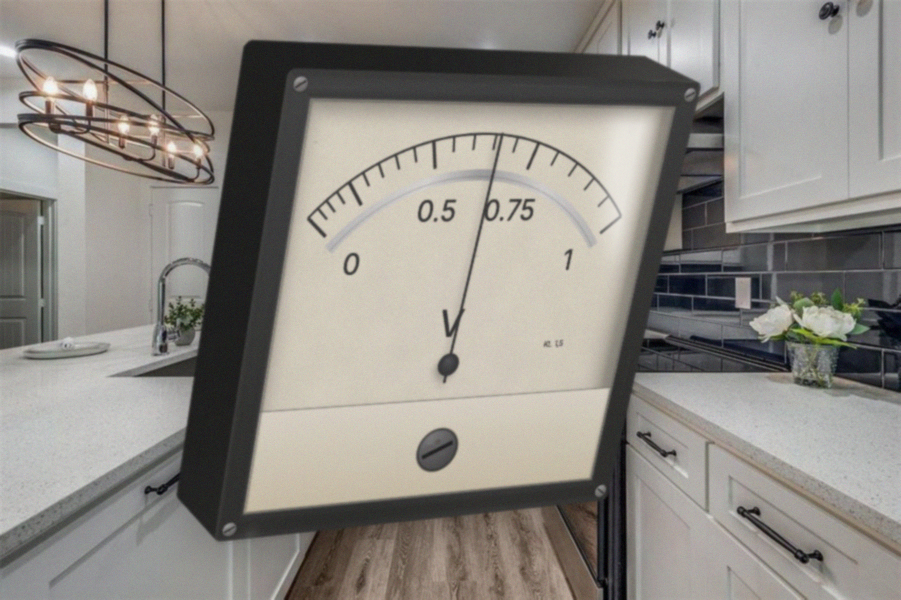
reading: 0.65
